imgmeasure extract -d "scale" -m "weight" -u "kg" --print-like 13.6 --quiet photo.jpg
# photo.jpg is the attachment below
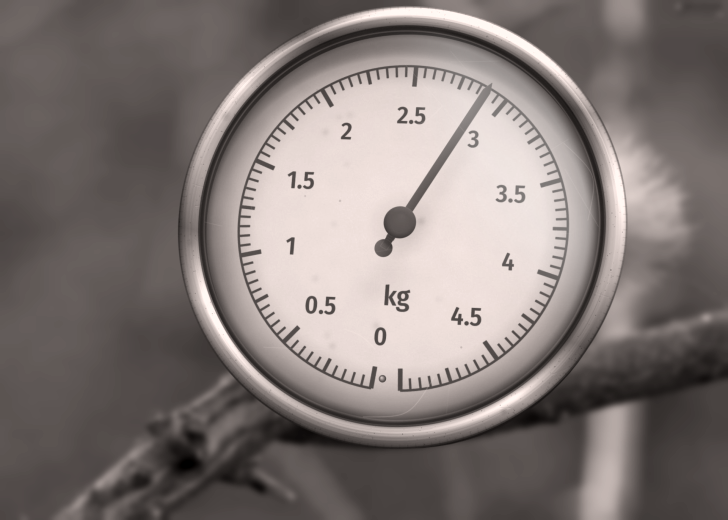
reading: 2.9
